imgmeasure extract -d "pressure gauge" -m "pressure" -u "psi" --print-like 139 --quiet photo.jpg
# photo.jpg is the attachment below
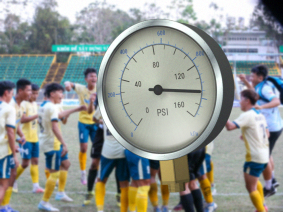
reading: 140
